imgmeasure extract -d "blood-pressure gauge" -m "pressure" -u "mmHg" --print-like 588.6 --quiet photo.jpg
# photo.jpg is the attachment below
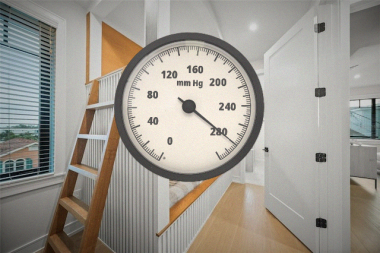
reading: 280
